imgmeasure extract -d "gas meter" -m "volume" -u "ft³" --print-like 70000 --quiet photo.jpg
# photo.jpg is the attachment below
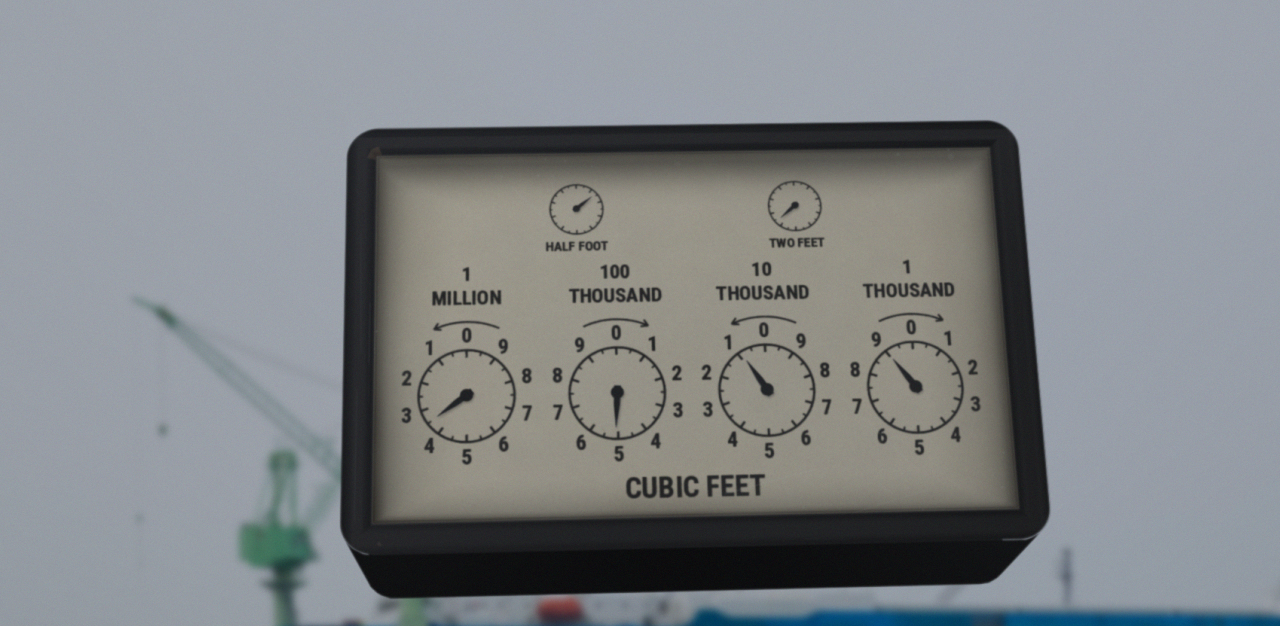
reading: 350900
